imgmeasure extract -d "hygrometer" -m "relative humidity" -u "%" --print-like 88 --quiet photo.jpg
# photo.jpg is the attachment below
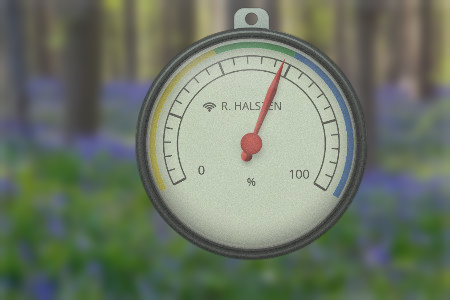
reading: 58
